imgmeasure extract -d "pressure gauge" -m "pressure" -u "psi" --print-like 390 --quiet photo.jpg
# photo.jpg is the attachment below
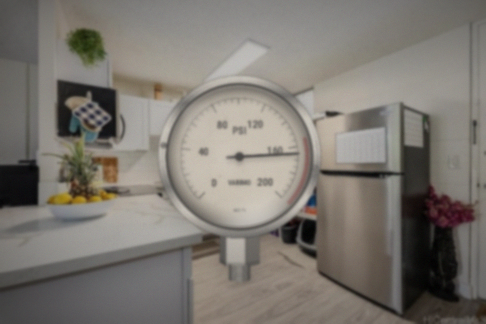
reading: 165
